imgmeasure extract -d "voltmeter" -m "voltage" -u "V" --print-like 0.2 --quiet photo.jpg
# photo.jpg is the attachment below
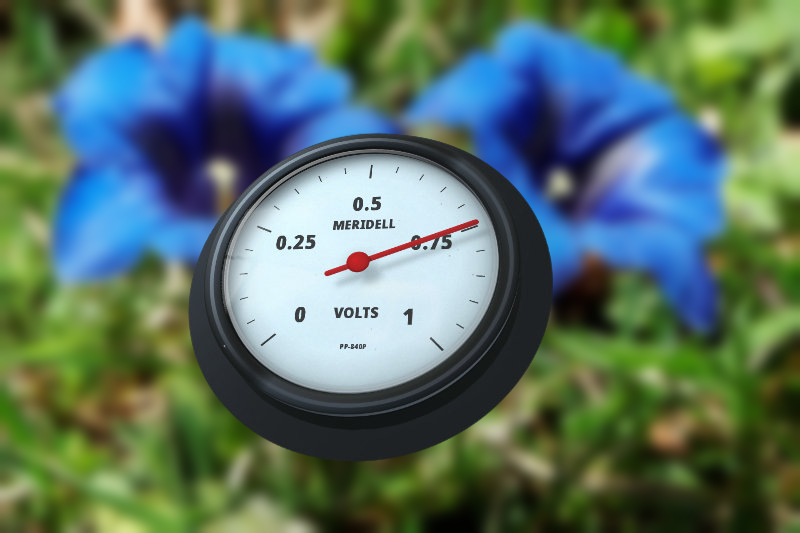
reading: 0.75
